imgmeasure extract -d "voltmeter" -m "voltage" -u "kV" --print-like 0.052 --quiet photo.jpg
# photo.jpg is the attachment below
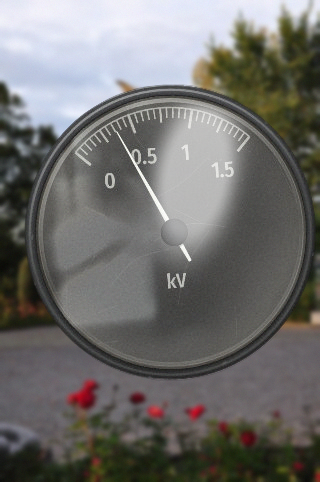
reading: 0.35
